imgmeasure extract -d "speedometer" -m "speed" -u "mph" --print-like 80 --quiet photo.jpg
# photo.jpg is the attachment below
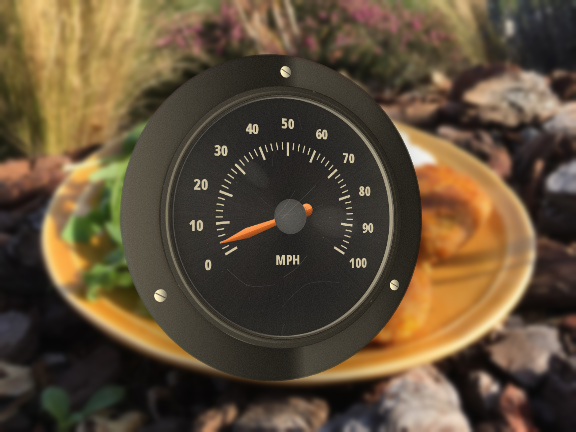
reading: 4
